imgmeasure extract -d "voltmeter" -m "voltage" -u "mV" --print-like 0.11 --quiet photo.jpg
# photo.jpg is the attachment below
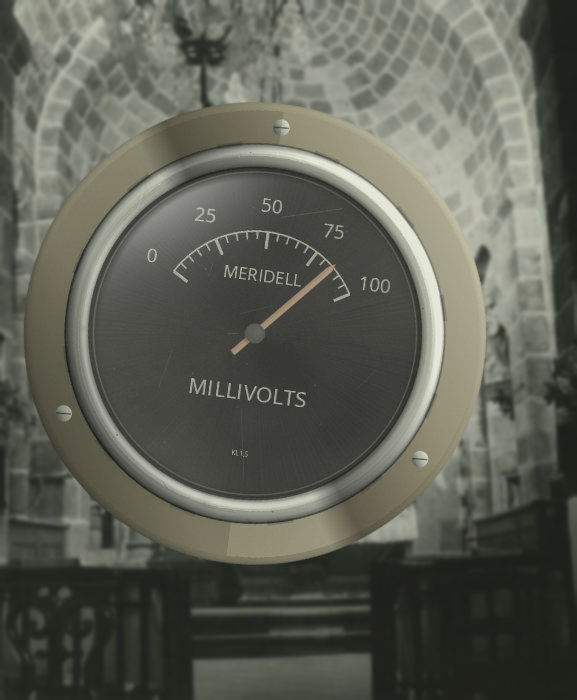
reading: 85
